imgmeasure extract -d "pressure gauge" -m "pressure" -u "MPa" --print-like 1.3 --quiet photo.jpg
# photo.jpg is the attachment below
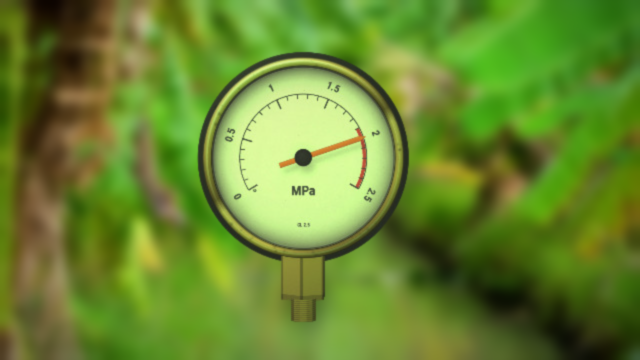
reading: 2
